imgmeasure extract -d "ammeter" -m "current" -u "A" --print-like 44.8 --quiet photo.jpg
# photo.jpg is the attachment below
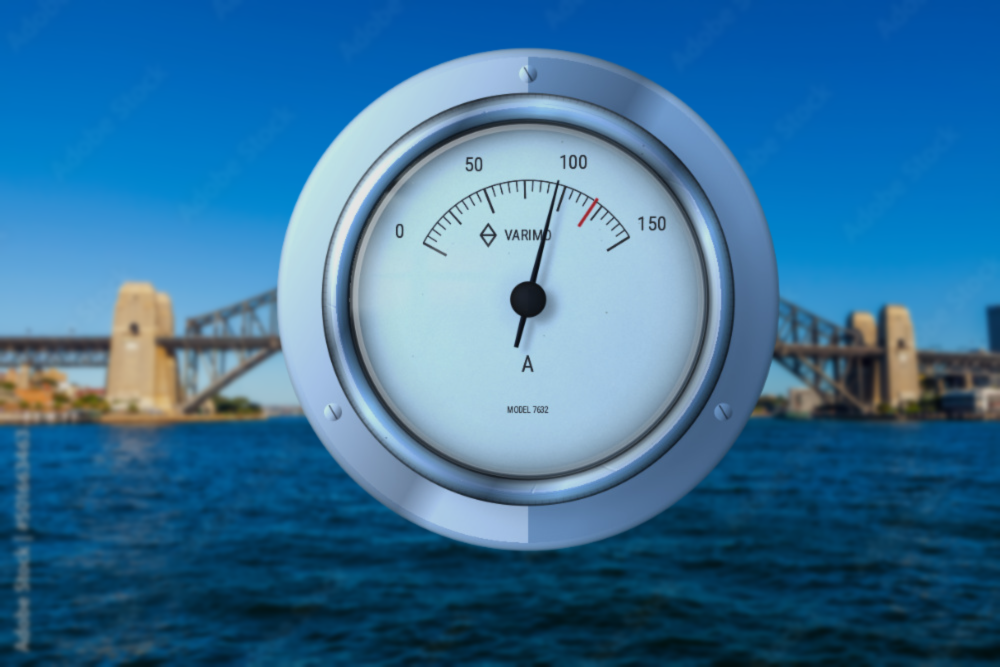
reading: 95
